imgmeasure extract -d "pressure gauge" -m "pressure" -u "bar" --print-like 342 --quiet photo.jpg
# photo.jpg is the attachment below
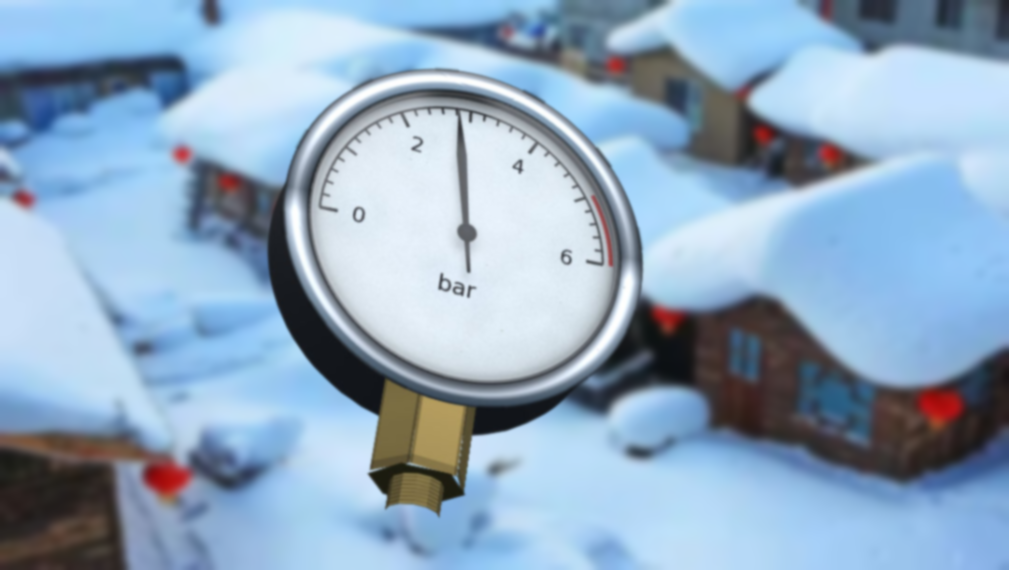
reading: 2.8
